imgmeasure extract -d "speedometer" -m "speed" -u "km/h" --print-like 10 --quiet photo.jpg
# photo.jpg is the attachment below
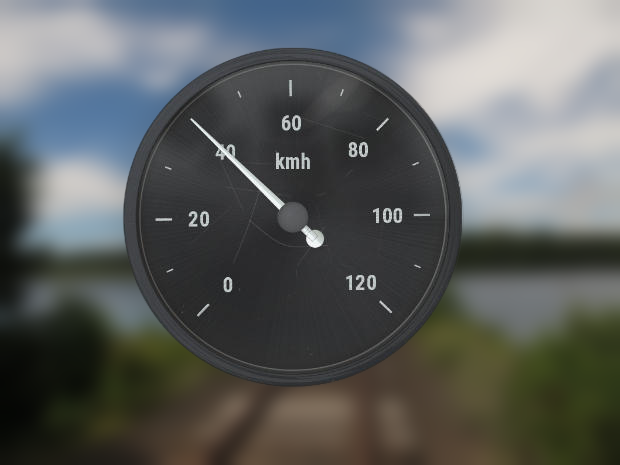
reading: 40
